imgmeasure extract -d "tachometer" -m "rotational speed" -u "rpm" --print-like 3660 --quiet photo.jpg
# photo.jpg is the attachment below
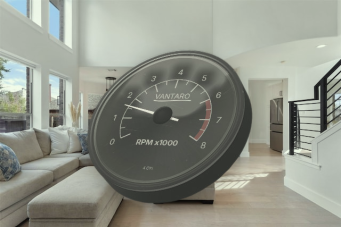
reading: 1500
